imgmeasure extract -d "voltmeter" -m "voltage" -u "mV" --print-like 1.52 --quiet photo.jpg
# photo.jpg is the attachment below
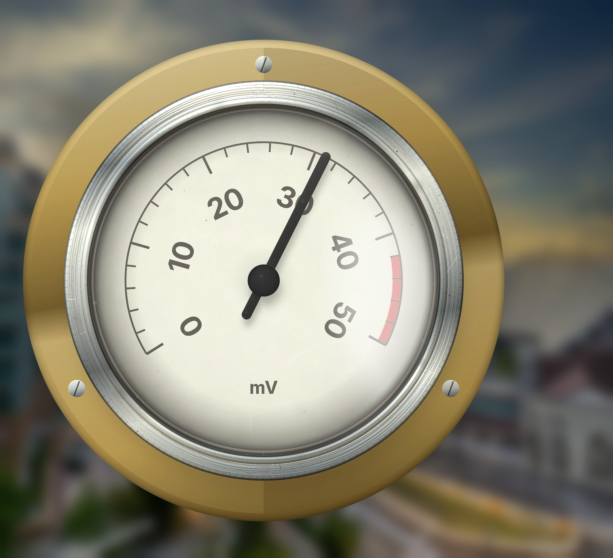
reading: 31
